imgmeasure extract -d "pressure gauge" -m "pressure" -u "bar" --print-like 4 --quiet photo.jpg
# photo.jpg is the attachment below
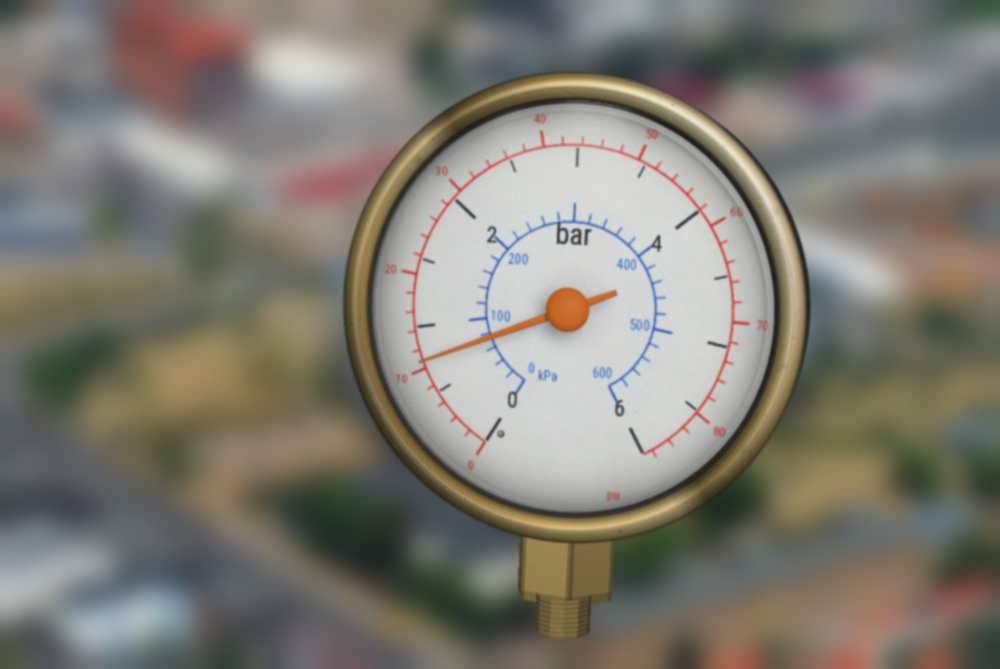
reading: 0.75
